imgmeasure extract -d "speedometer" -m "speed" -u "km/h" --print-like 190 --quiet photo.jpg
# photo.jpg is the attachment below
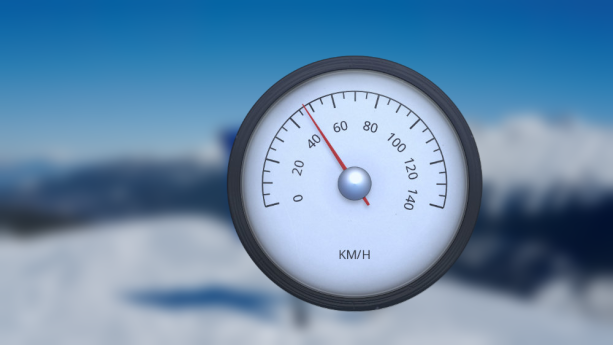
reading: 47.5
